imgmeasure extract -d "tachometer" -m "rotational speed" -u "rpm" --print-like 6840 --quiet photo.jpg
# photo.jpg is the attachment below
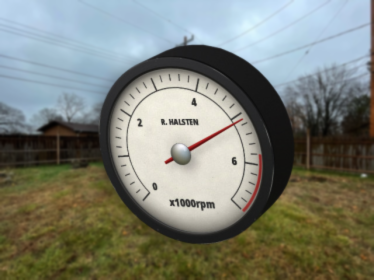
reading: 5100
